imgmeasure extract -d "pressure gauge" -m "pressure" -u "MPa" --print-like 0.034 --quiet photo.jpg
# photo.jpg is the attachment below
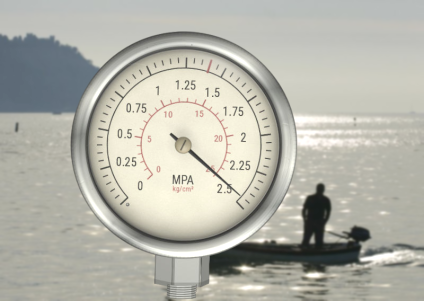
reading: 2.45
